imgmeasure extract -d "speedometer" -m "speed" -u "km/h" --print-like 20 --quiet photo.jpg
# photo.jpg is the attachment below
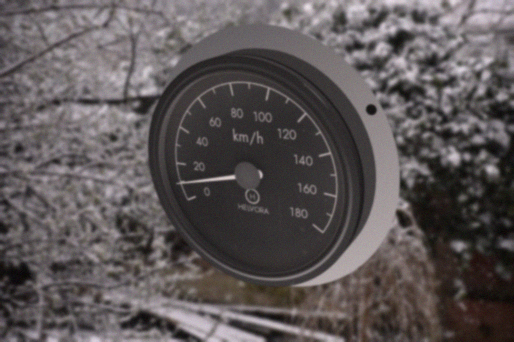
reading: 10
